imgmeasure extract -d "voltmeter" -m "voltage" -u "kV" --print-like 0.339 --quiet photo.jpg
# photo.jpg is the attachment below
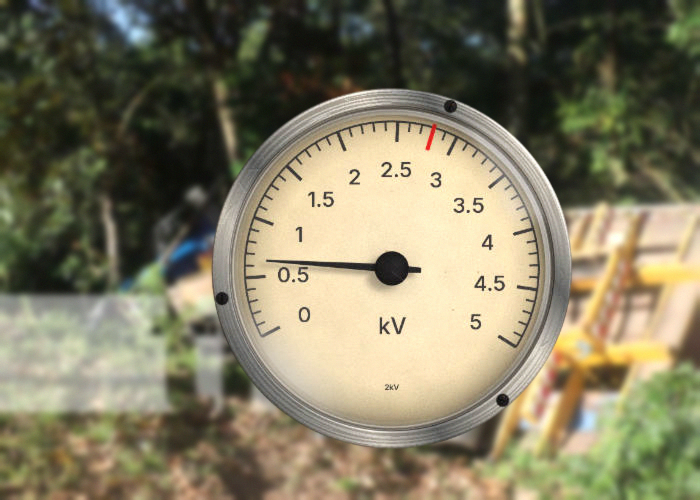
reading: 0.65
